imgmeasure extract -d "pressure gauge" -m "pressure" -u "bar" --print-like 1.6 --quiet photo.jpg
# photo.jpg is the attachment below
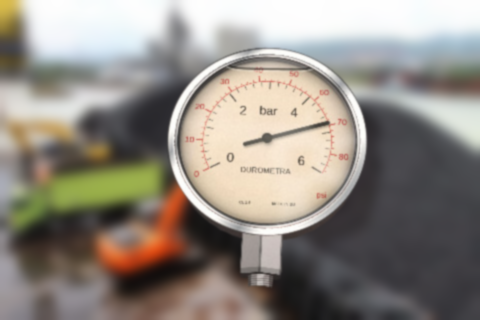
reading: 4.8
